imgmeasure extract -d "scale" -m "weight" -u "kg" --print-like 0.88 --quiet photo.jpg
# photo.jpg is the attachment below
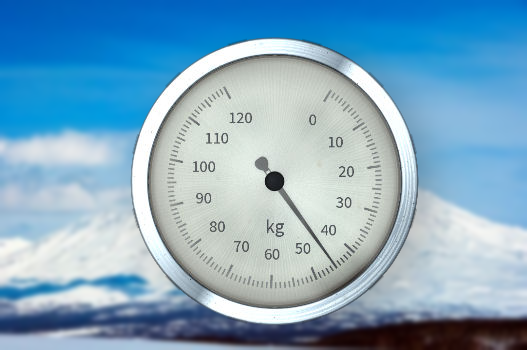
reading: 45
